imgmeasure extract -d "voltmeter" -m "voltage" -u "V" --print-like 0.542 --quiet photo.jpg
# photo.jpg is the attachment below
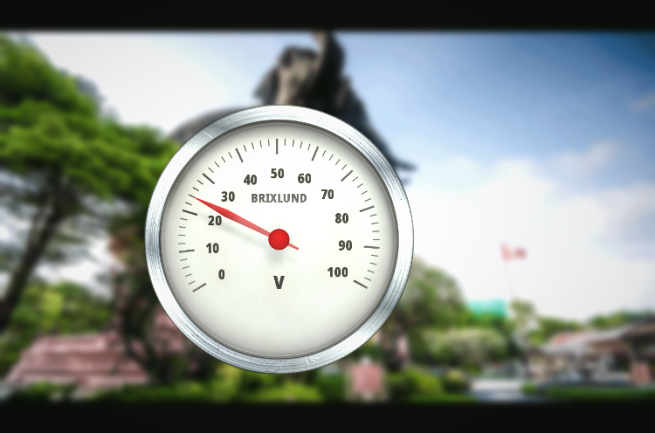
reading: 24
